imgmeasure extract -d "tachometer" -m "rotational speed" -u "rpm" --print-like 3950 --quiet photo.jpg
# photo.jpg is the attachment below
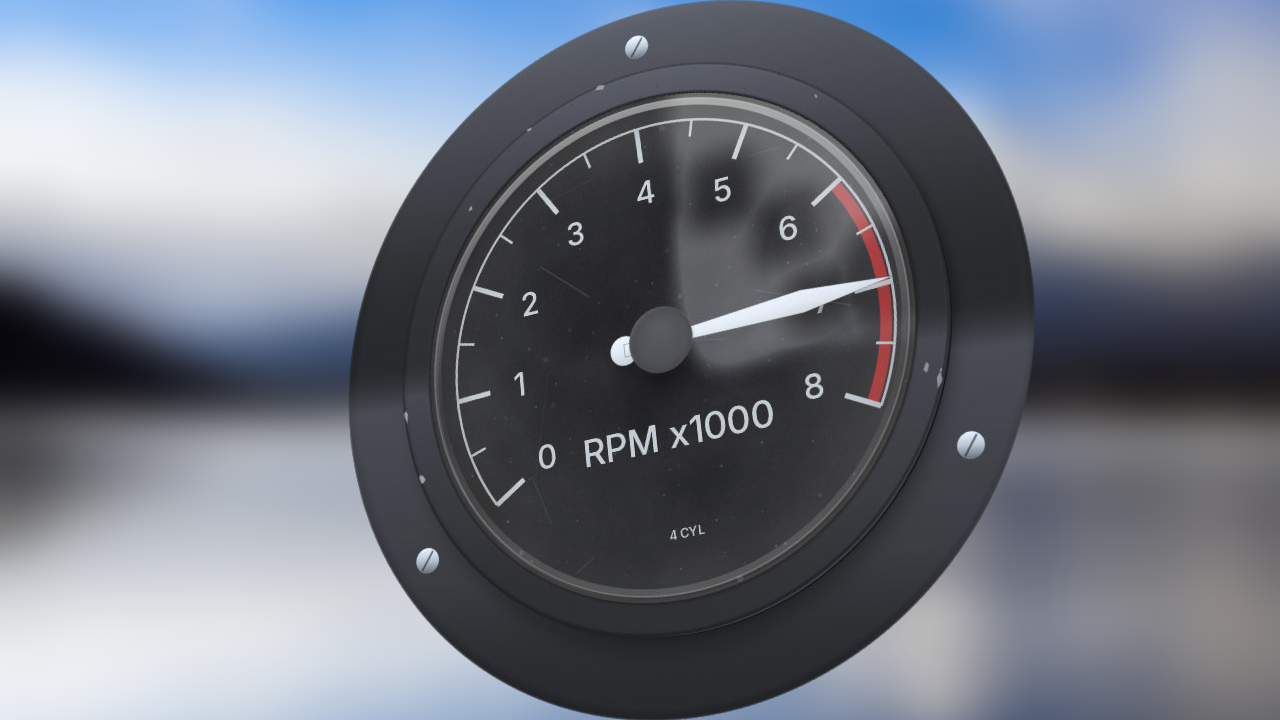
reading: 7000
